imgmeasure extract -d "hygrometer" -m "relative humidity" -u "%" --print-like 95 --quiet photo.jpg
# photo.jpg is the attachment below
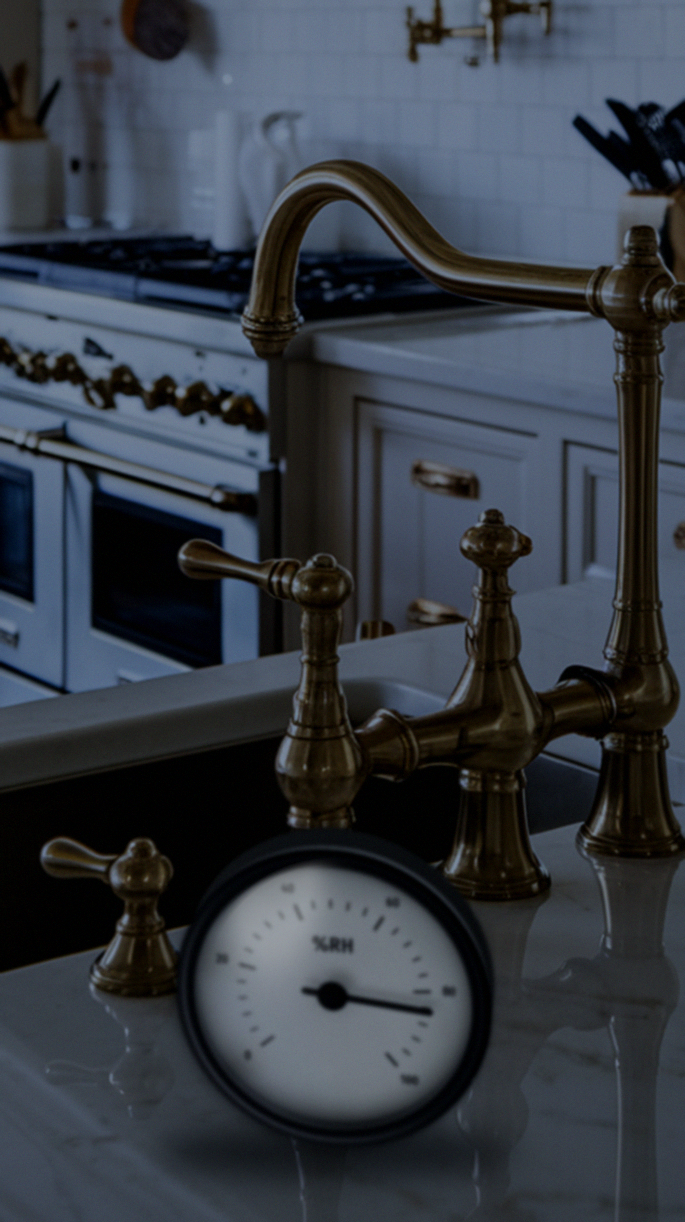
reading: 84
